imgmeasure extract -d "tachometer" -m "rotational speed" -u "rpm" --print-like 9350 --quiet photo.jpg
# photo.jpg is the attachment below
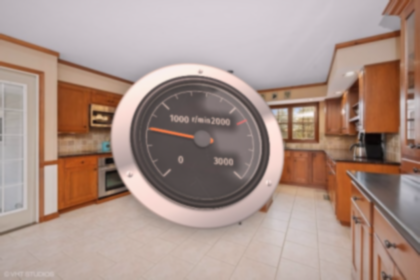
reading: 600
